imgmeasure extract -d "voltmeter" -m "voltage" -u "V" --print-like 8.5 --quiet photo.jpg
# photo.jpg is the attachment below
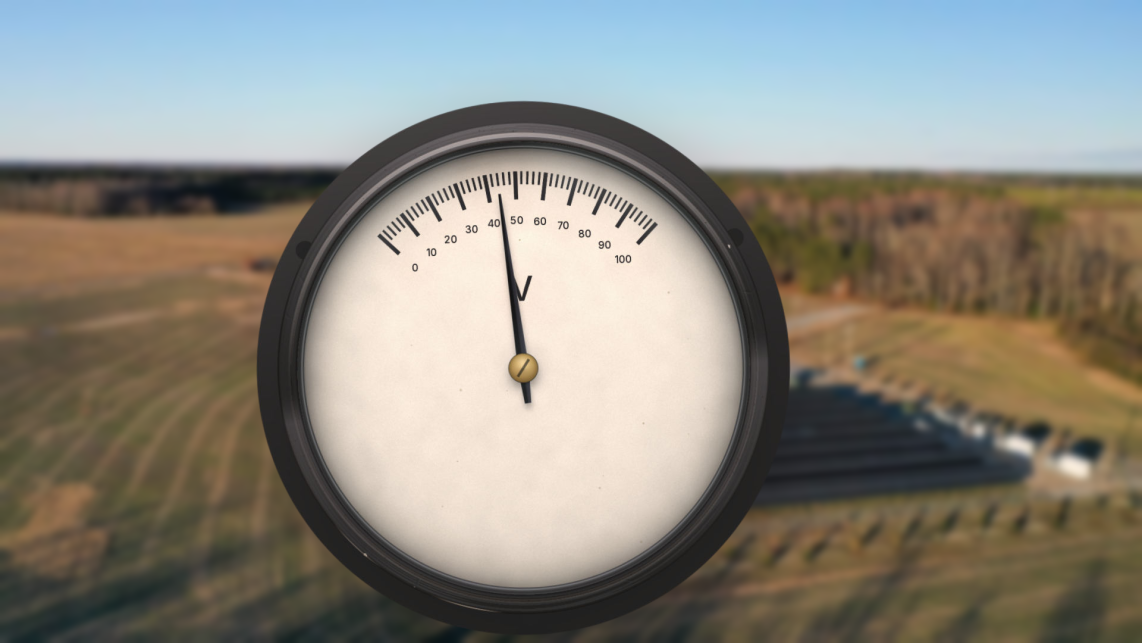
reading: 44
